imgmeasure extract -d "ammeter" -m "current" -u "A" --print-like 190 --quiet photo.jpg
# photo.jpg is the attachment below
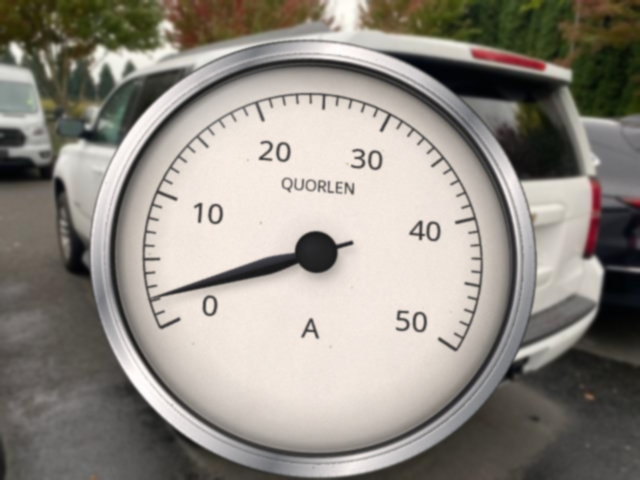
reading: 2
